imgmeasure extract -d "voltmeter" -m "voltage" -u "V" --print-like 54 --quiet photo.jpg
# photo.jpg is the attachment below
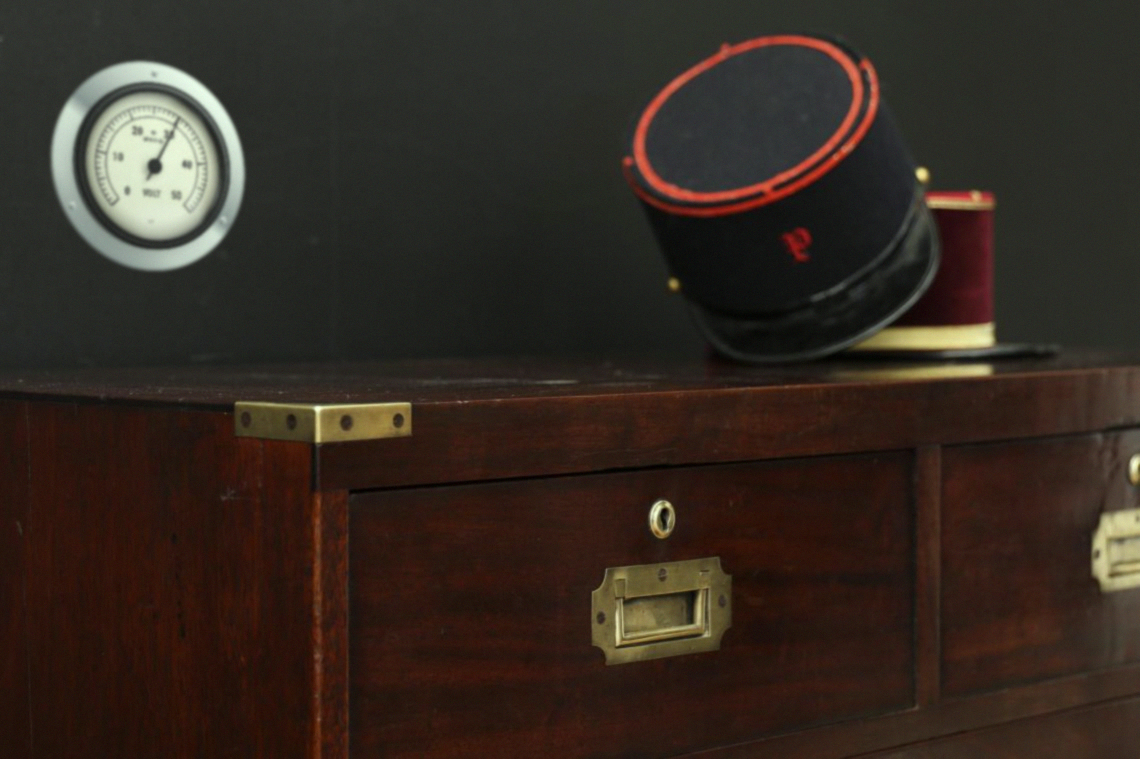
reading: 30
